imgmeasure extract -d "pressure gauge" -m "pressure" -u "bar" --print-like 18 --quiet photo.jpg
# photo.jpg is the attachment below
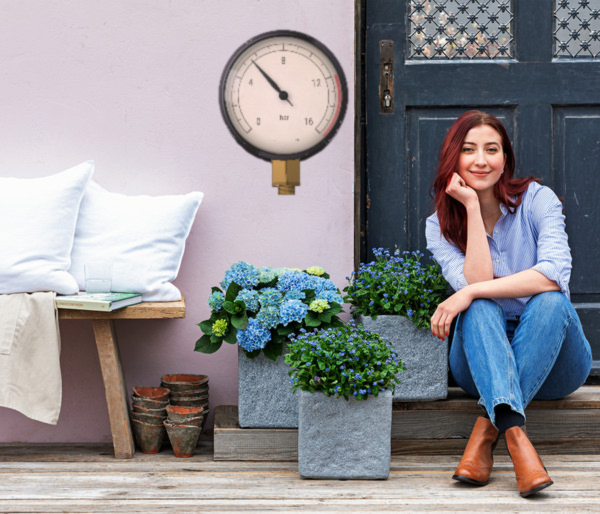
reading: 5.5
